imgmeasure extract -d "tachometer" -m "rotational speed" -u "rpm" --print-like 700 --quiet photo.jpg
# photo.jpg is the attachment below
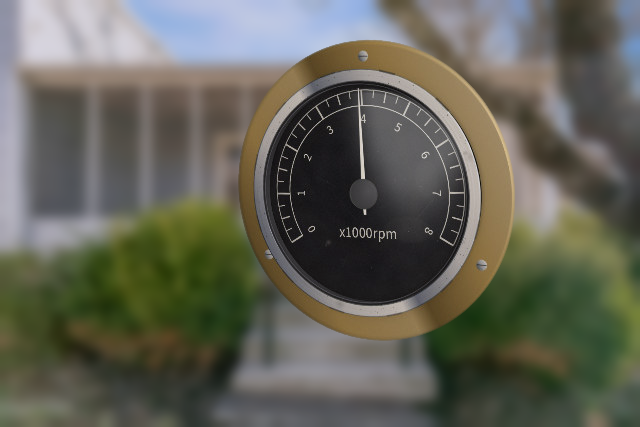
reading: 4000
